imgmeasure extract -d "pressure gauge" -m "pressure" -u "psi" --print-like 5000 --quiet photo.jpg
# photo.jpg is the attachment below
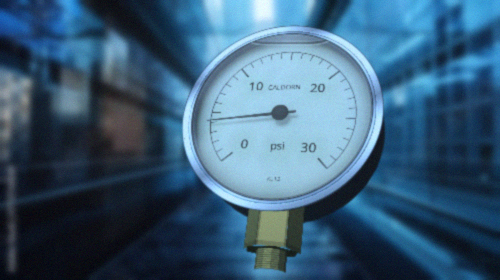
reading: 4
